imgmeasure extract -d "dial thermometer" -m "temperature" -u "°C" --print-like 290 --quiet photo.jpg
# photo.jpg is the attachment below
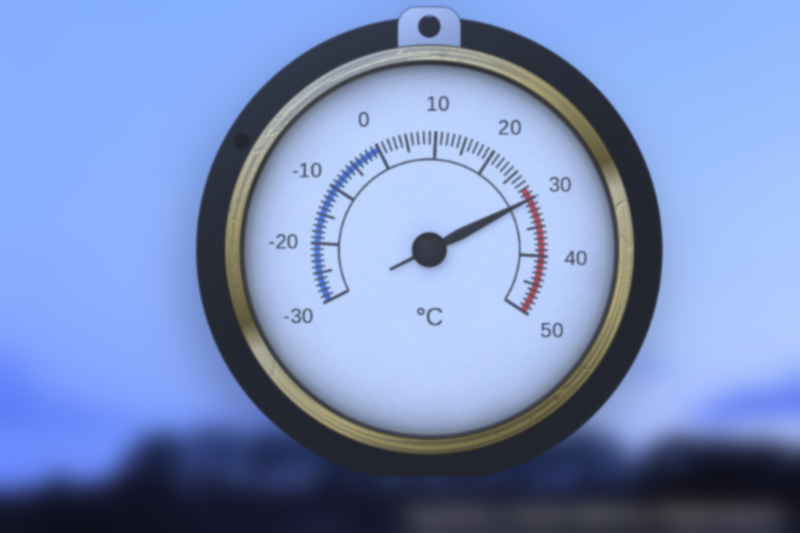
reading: 30
